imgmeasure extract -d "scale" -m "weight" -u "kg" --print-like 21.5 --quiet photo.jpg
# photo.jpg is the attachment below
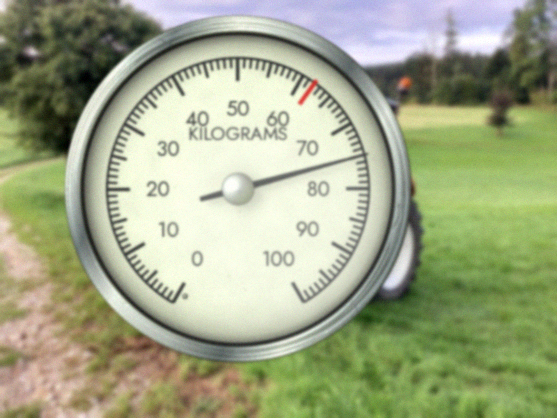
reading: 75
